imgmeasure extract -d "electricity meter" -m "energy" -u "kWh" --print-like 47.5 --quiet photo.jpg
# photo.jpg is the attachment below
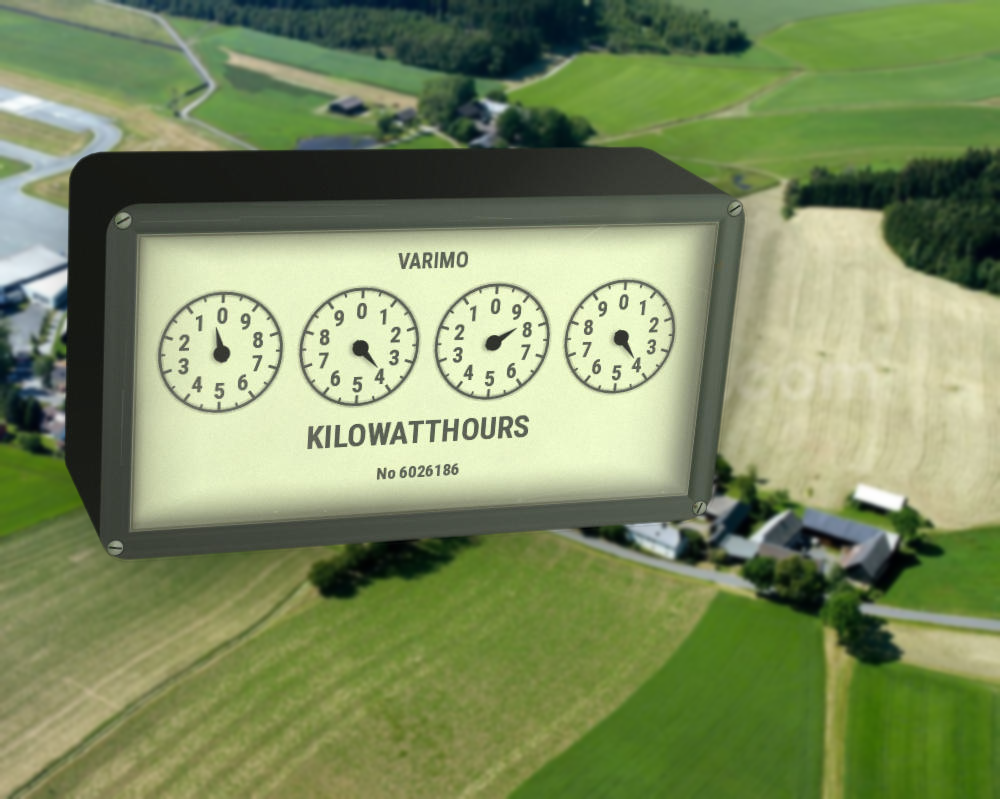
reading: 384
